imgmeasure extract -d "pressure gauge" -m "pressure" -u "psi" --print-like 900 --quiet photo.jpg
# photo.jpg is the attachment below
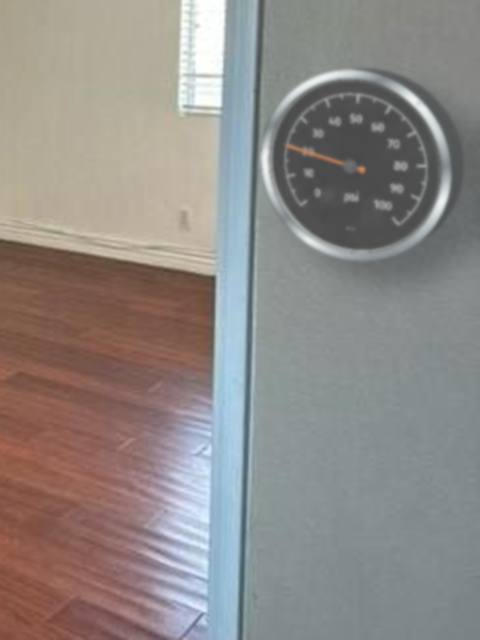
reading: 20
